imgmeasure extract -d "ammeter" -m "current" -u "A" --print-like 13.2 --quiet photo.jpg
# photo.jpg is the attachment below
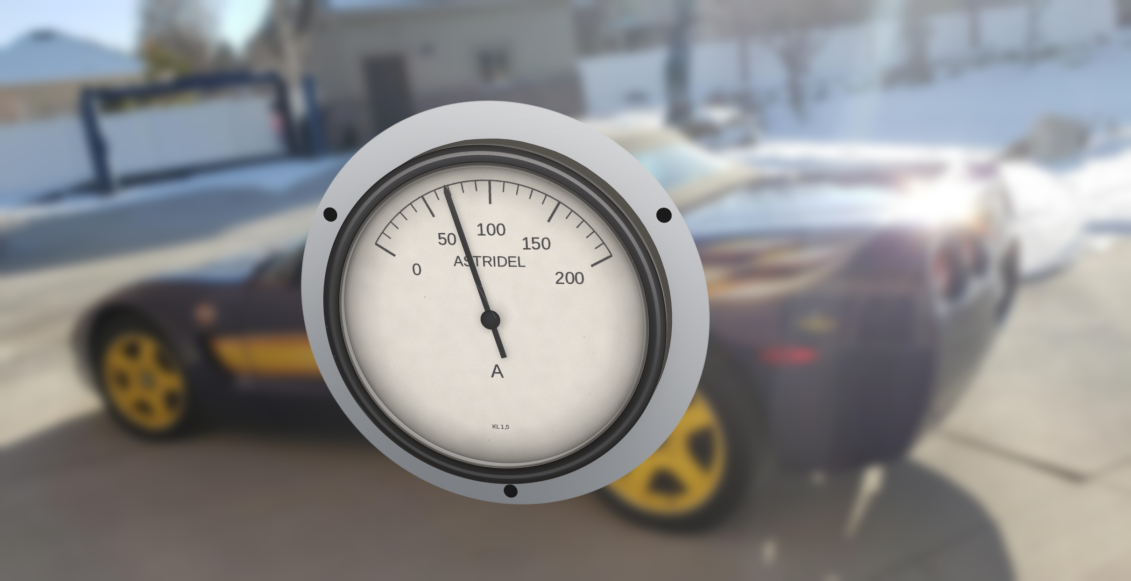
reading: 70
